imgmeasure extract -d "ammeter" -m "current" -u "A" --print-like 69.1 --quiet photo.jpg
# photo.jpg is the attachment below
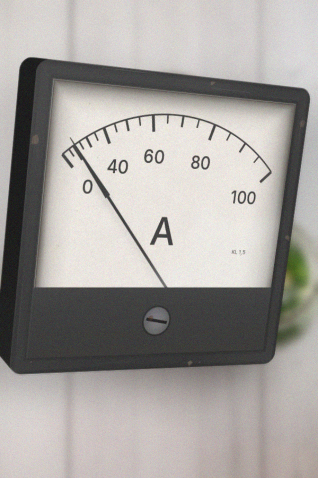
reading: 20
